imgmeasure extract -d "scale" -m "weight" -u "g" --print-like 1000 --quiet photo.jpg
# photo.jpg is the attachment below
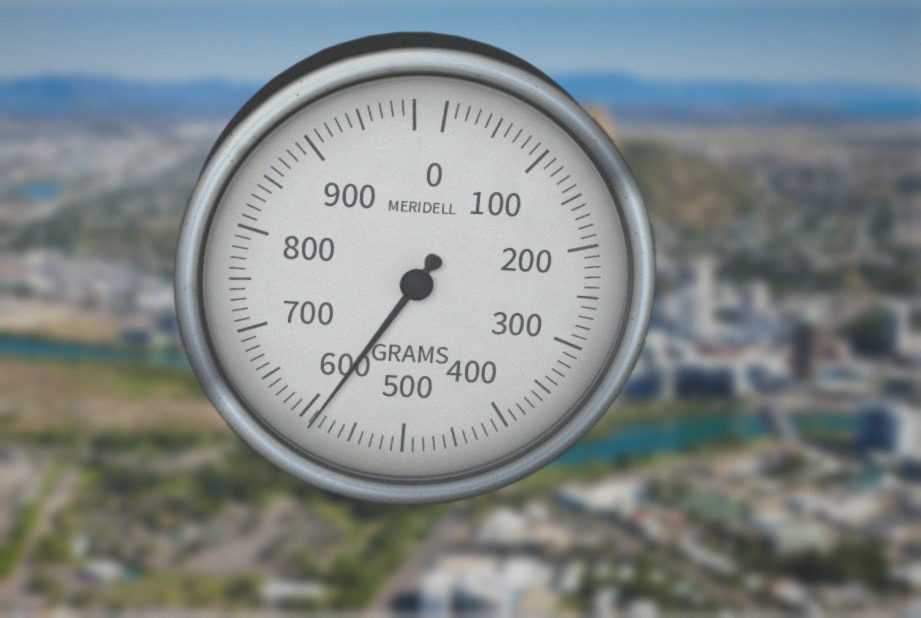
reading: 590
